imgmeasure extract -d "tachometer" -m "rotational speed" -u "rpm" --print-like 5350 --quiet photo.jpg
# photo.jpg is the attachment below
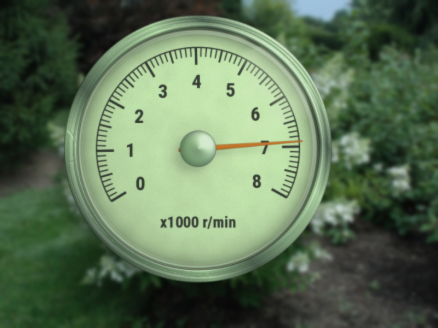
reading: 6900
